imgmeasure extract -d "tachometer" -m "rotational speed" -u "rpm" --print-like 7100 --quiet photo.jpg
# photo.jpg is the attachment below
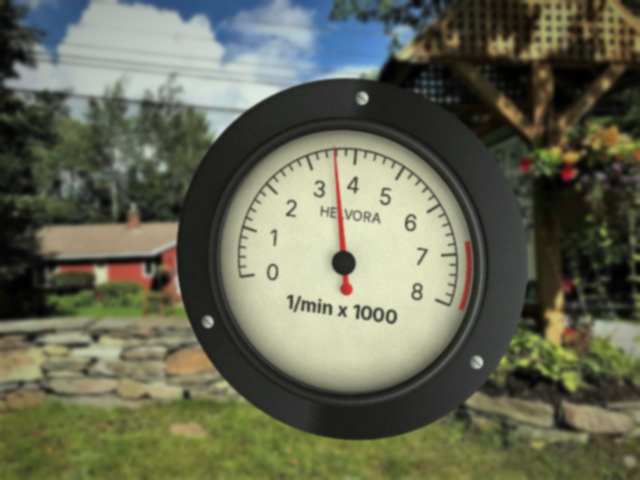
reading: 3600
